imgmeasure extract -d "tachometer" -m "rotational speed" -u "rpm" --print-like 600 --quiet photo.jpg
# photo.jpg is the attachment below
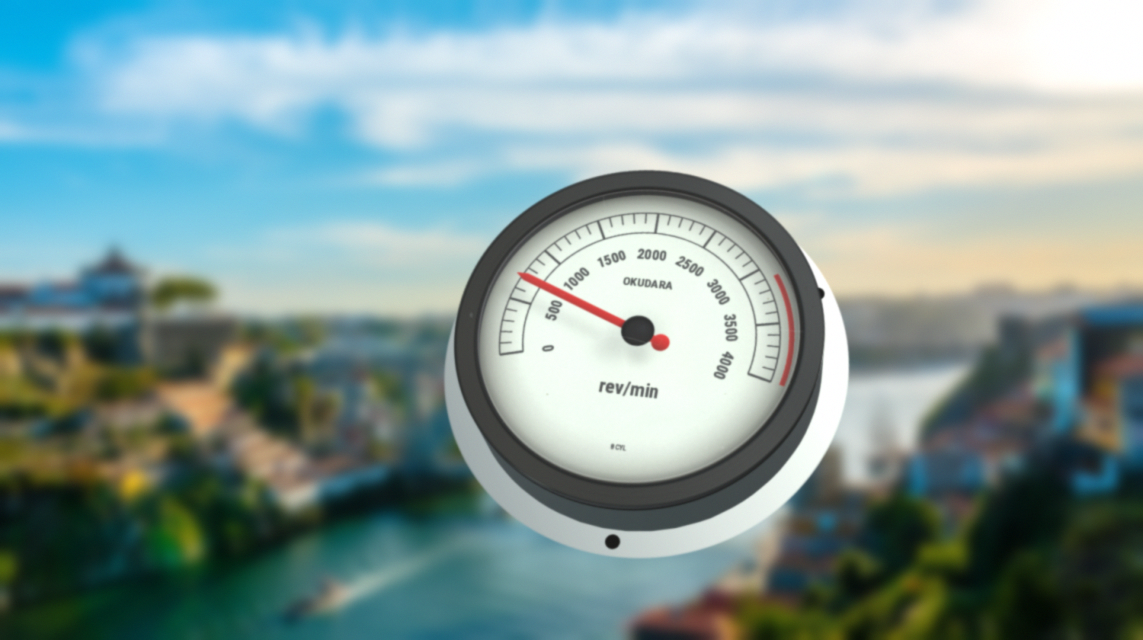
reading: 700
